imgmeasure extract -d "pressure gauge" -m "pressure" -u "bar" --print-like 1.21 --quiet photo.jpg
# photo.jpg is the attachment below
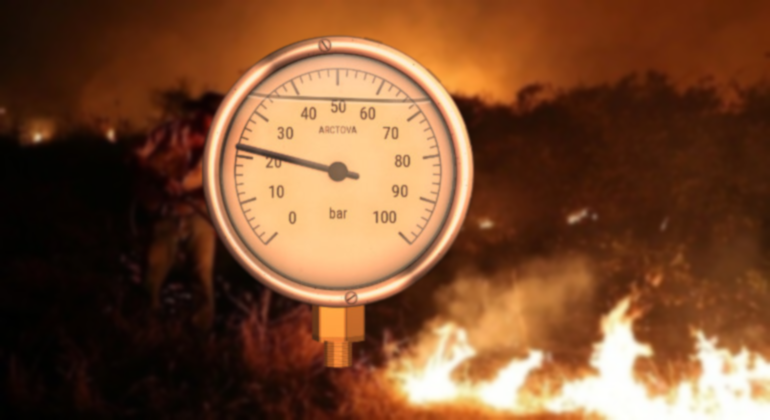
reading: 22
